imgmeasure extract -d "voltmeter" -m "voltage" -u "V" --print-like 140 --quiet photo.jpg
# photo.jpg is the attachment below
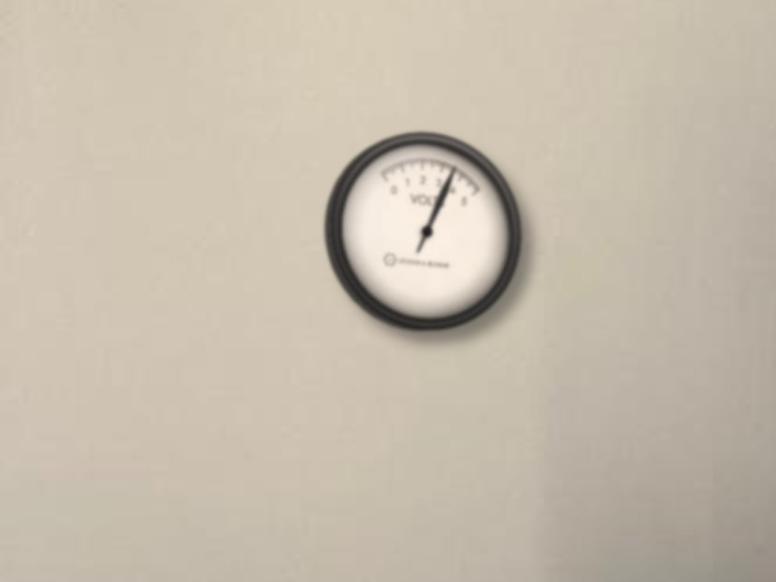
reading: 3.5
